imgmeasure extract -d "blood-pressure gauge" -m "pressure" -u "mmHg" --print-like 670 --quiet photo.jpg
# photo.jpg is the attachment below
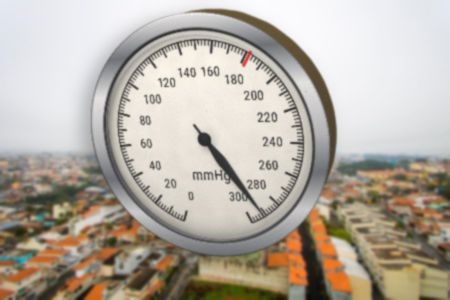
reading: 290
